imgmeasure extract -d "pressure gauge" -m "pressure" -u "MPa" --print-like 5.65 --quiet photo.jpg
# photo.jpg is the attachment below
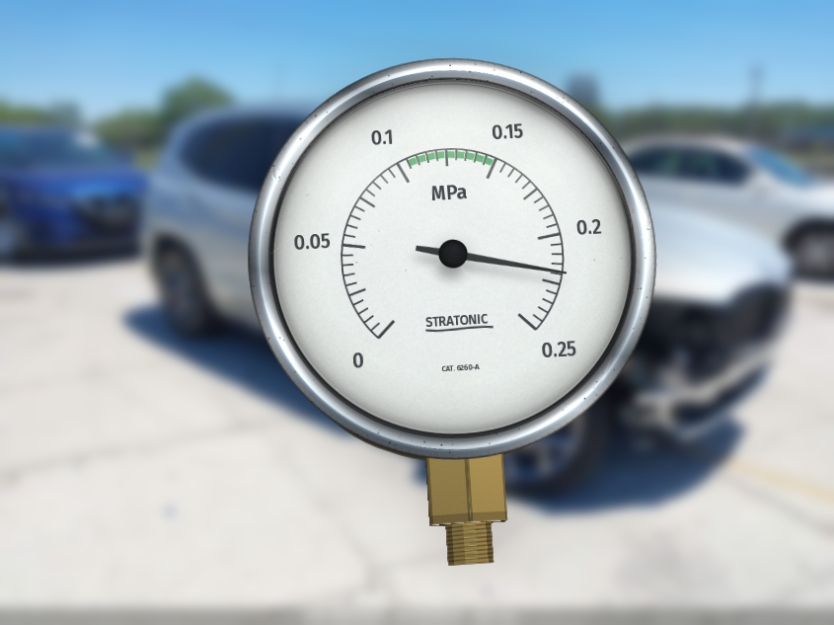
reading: 0.22
